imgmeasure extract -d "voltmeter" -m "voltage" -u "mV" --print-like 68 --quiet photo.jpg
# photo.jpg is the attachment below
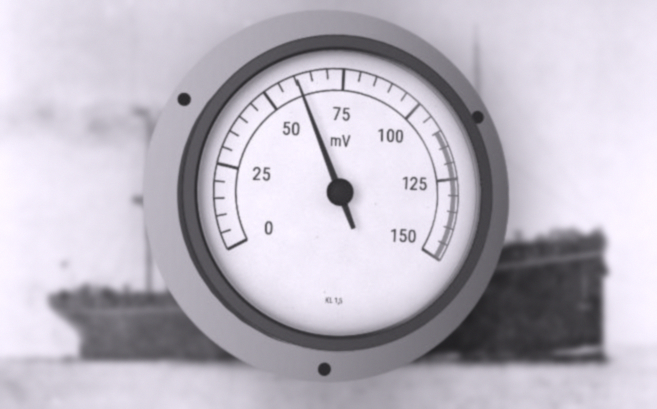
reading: 60
